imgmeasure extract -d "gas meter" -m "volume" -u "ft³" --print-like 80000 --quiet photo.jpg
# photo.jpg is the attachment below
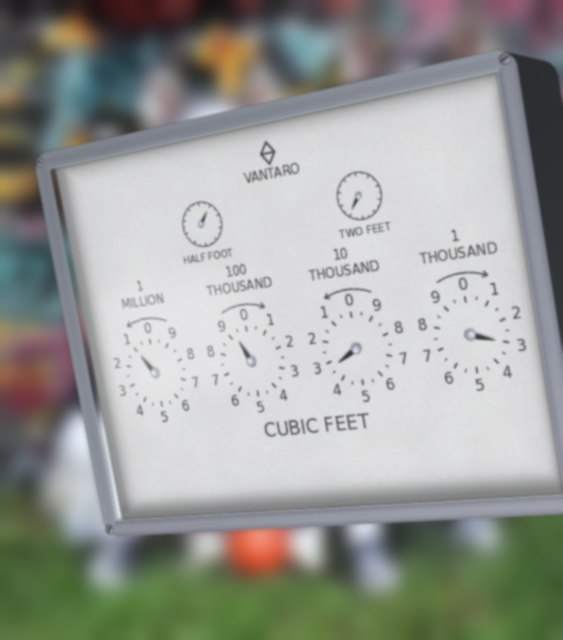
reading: 93300
